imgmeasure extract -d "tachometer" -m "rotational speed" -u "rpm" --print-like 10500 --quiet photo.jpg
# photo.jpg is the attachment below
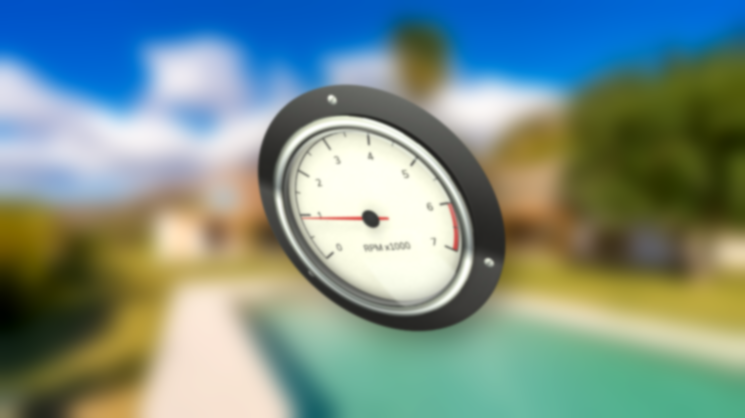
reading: 1000
